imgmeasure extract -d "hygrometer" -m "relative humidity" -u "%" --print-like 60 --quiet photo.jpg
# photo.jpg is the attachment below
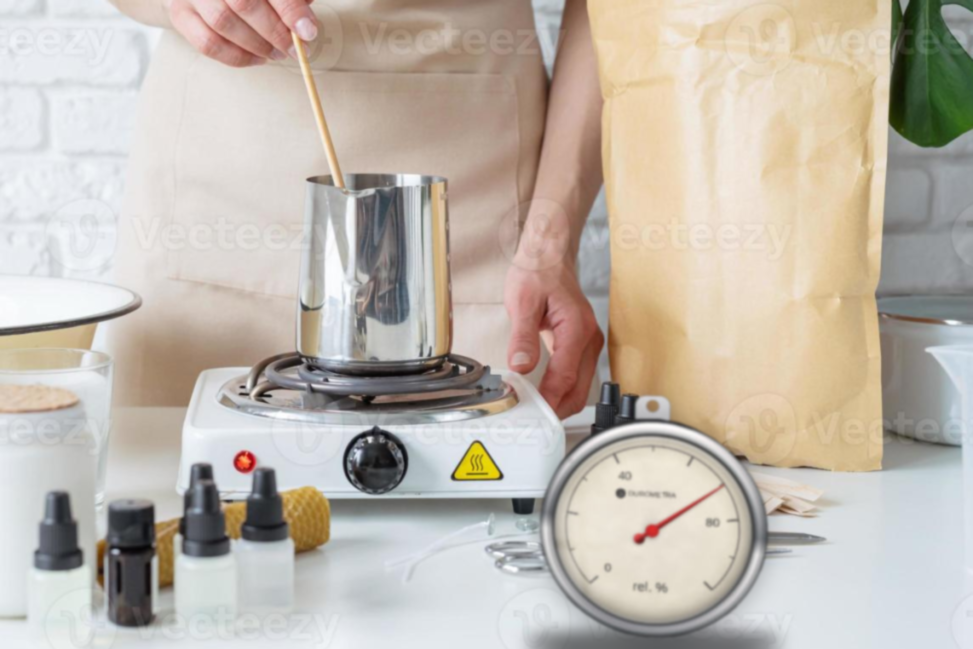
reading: 70
